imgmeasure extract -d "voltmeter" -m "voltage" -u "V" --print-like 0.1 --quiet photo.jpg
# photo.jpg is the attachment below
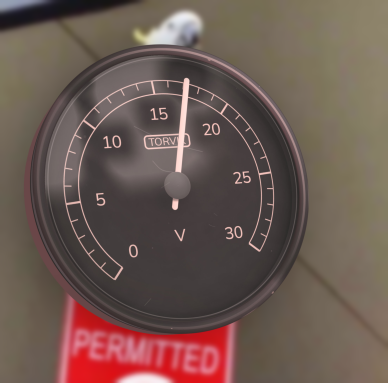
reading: 17
